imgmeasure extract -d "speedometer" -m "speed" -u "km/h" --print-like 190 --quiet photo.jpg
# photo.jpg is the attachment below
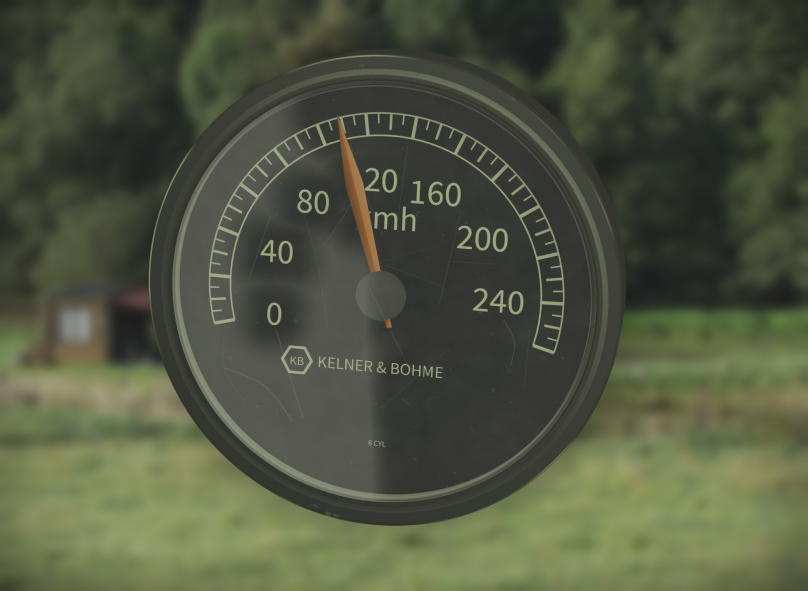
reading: 110
